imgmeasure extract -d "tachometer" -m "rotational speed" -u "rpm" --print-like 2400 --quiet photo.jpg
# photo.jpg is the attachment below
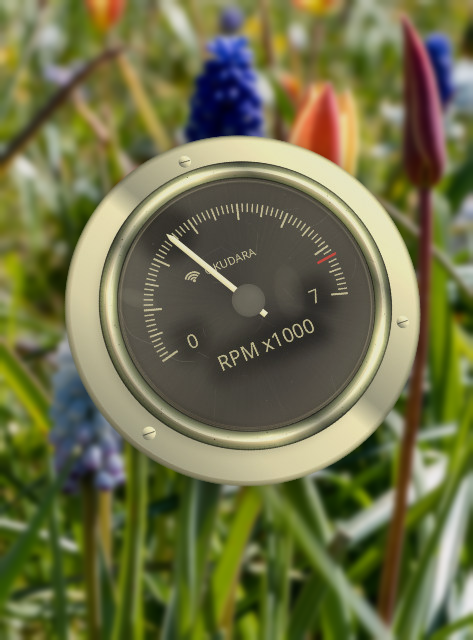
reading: 2500
